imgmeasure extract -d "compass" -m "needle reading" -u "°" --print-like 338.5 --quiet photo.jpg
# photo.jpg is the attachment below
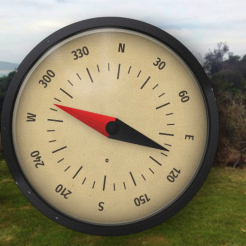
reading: 285
